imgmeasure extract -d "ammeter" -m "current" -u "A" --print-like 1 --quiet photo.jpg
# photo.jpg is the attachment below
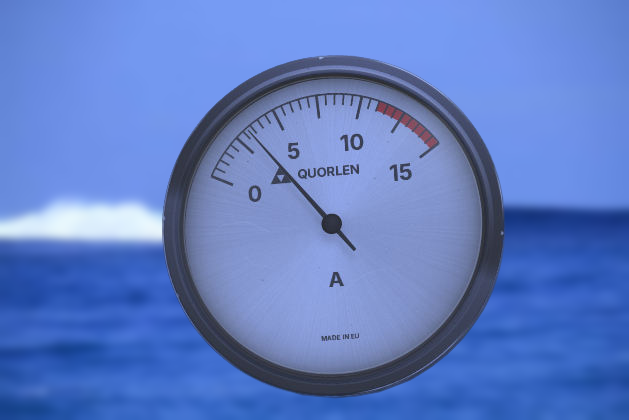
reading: 3.25
